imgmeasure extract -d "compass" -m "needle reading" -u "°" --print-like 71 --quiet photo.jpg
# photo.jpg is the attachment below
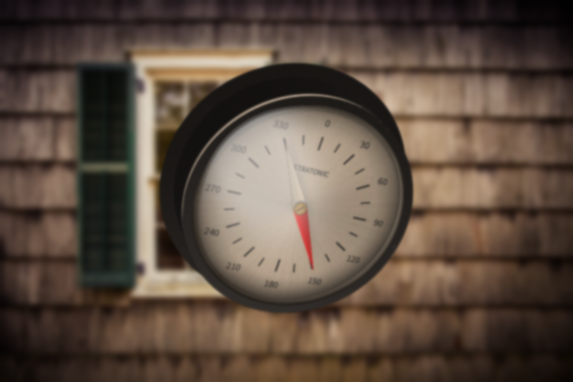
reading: 150
